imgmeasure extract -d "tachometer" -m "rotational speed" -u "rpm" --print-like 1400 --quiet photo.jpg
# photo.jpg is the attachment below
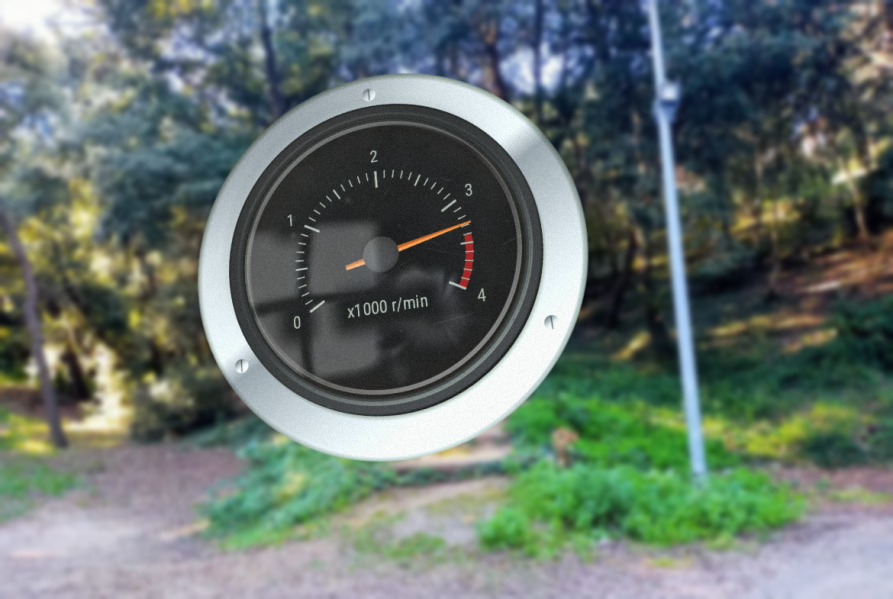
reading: 3300
